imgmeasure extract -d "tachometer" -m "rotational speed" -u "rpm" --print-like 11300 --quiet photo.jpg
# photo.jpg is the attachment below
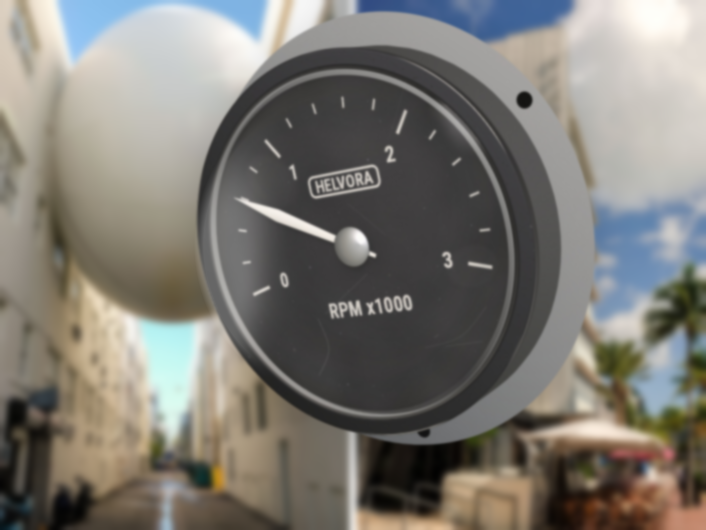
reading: 600
